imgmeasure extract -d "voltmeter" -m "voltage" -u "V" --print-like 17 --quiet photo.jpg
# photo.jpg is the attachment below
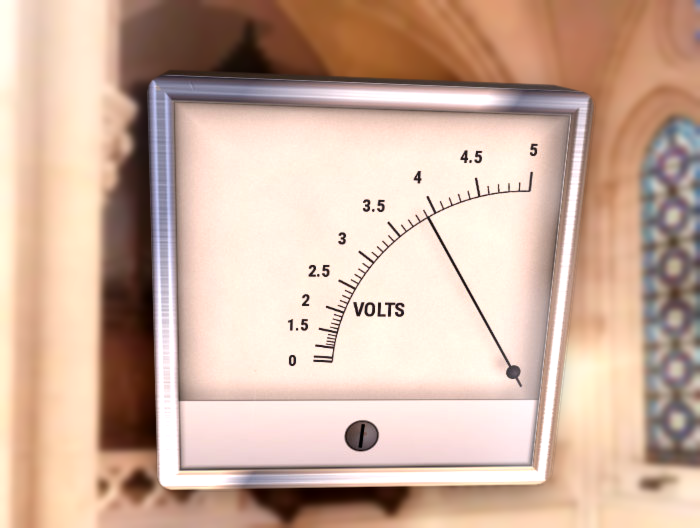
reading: 3.9
